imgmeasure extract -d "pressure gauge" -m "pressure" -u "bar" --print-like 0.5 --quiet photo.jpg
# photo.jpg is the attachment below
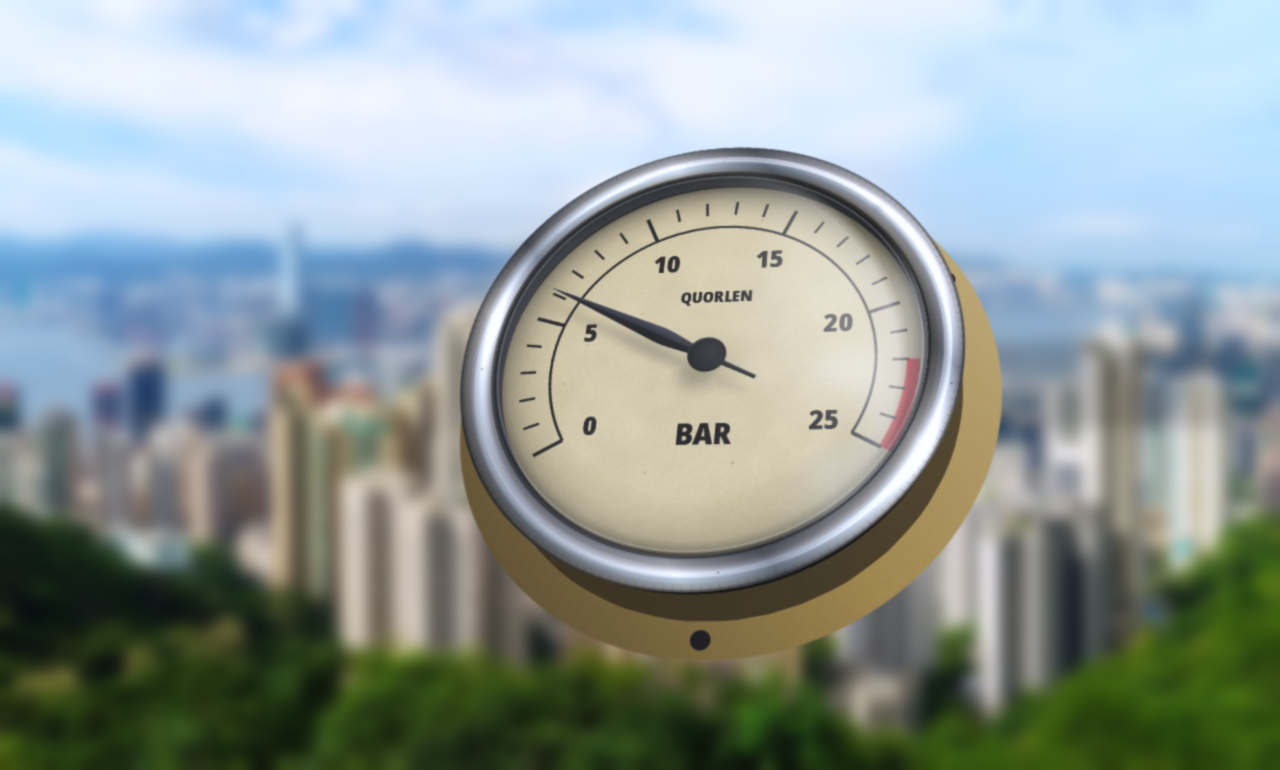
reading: 6
